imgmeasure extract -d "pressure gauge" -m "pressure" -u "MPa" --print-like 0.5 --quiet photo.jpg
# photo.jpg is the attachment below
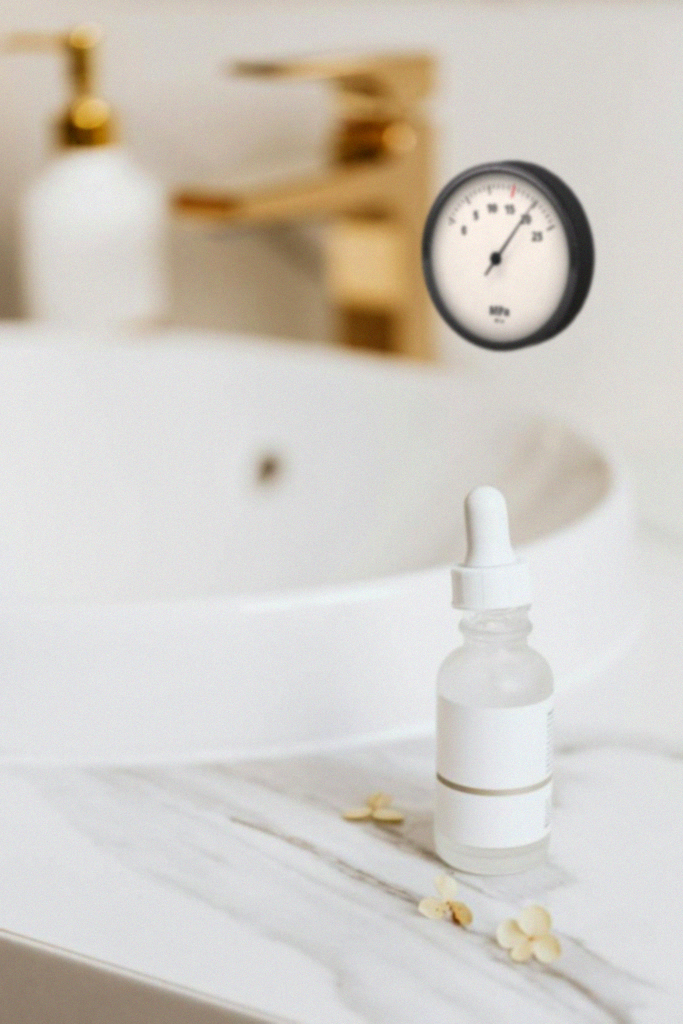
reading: 20
